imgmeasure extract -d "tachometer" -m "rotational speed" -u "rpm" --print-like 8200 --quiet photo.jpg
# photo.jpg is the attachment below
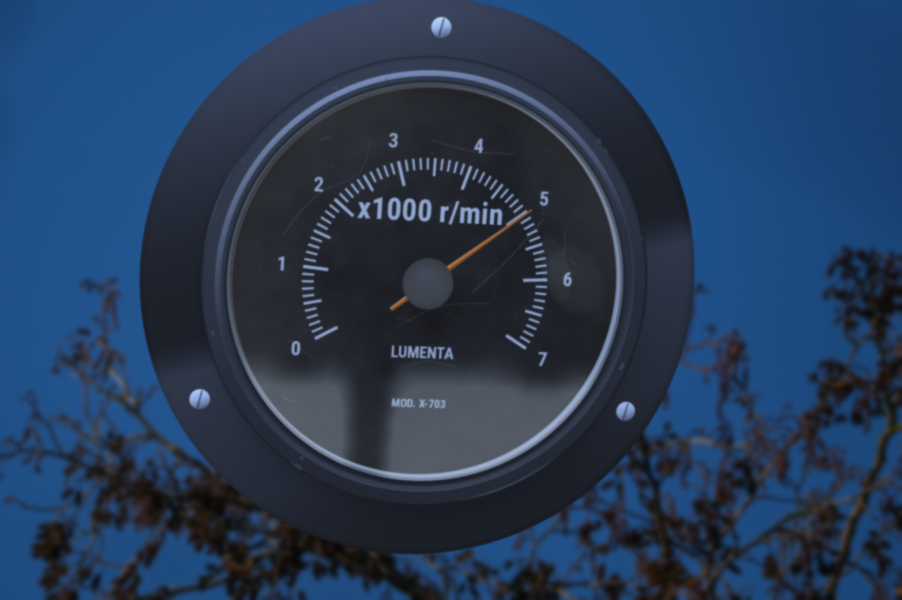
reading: 5000
